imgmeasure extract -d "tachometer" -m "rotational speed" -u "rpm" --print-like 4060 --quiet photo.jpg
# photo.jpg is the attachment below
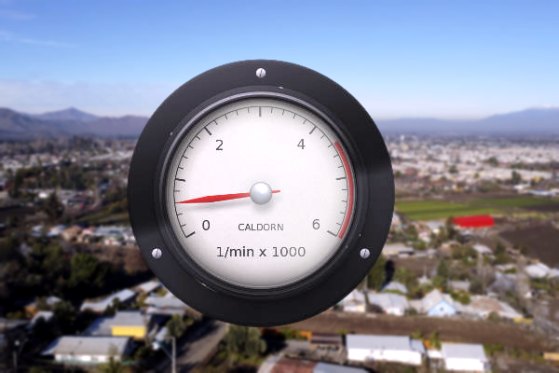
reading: 600
